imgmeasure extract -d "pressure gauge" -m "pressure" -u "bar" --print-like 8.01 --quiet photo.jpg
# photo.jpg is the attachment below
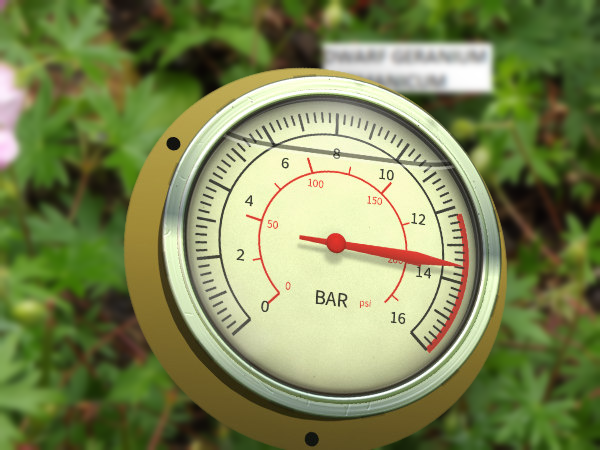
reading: 13.6
